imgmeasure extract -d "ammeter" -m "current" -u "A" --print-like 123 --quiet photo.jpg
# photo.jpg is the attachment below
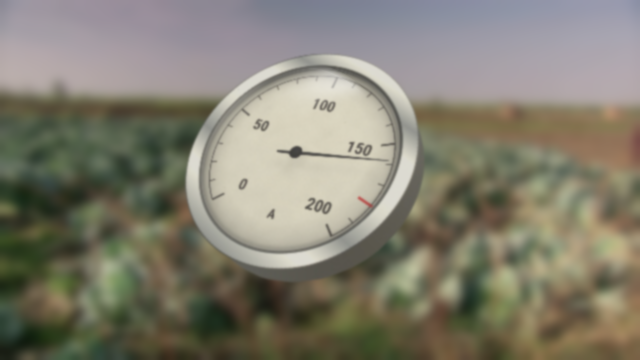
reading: 160
